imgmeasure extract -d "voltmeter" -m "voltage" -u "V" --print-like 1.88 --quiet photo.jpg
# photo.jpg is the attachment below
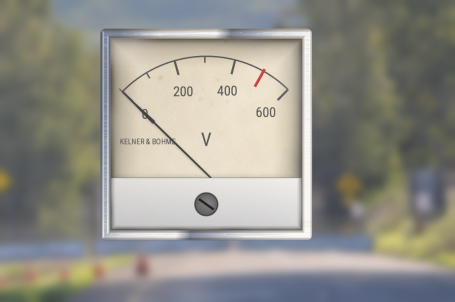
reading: 0
